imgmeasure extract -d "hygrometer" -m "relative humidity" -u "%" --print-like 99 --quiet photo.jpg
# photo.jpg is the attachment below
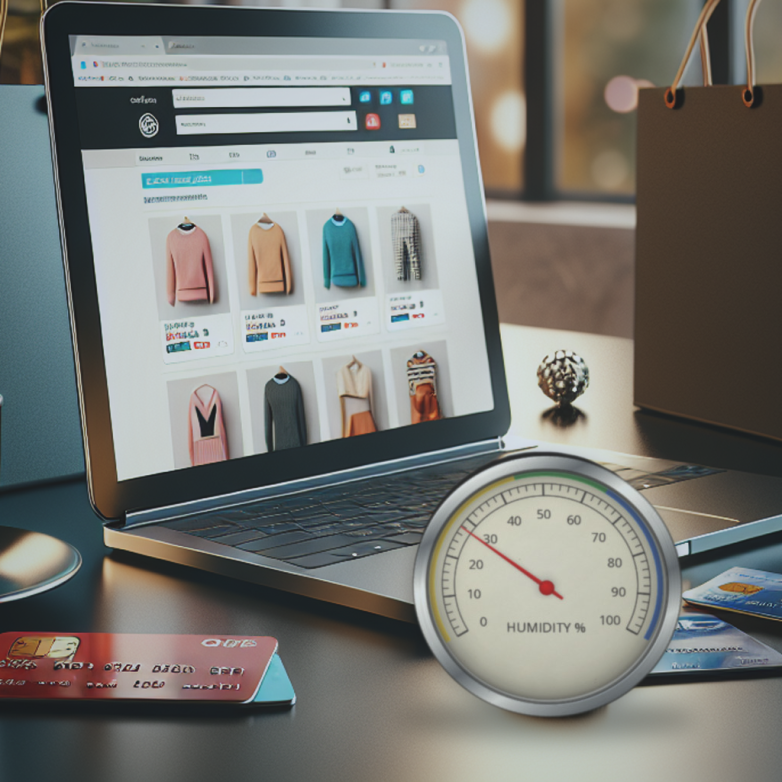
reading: 28
